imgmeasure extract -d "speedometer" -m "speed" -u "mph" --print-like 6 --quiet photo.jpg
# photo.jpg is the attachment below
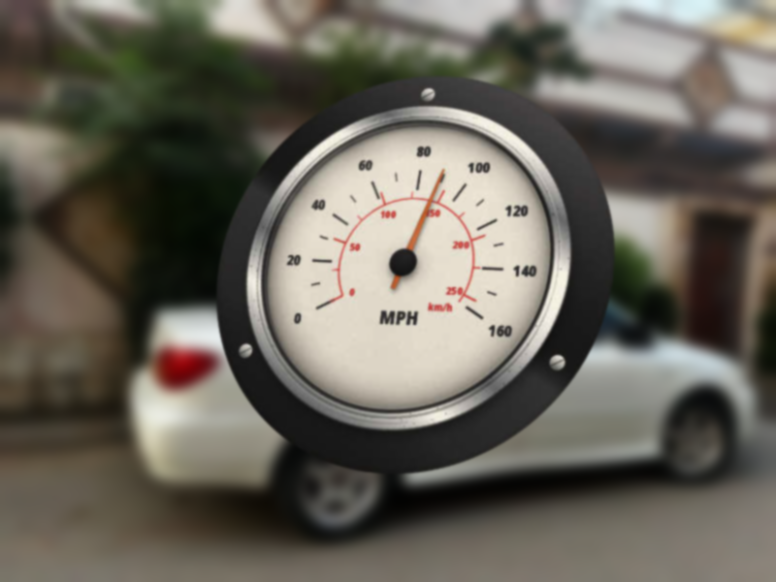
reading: 90
